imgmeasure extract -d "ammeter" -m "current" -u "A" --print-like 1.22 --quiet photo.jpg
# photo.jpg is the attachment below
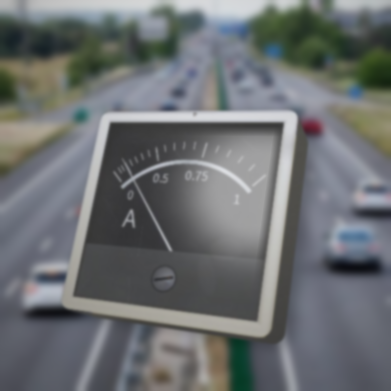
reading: 0.25
